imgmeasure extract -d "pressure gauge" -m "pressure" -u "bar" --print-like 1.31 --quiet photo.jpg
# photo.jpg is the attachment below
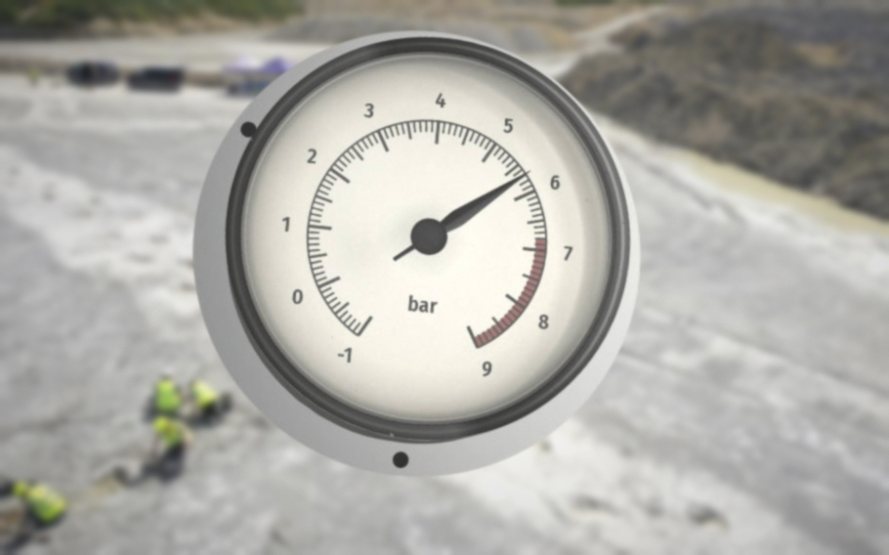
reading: 5.7
